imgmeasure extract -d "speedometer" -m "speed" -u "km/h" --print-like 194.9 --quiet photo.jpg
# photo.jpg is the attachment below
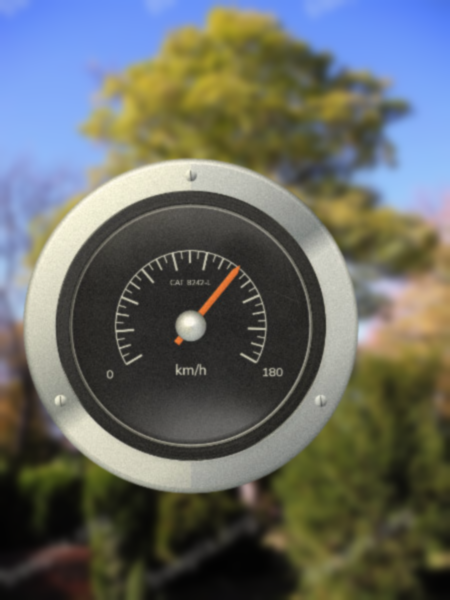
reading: 120
